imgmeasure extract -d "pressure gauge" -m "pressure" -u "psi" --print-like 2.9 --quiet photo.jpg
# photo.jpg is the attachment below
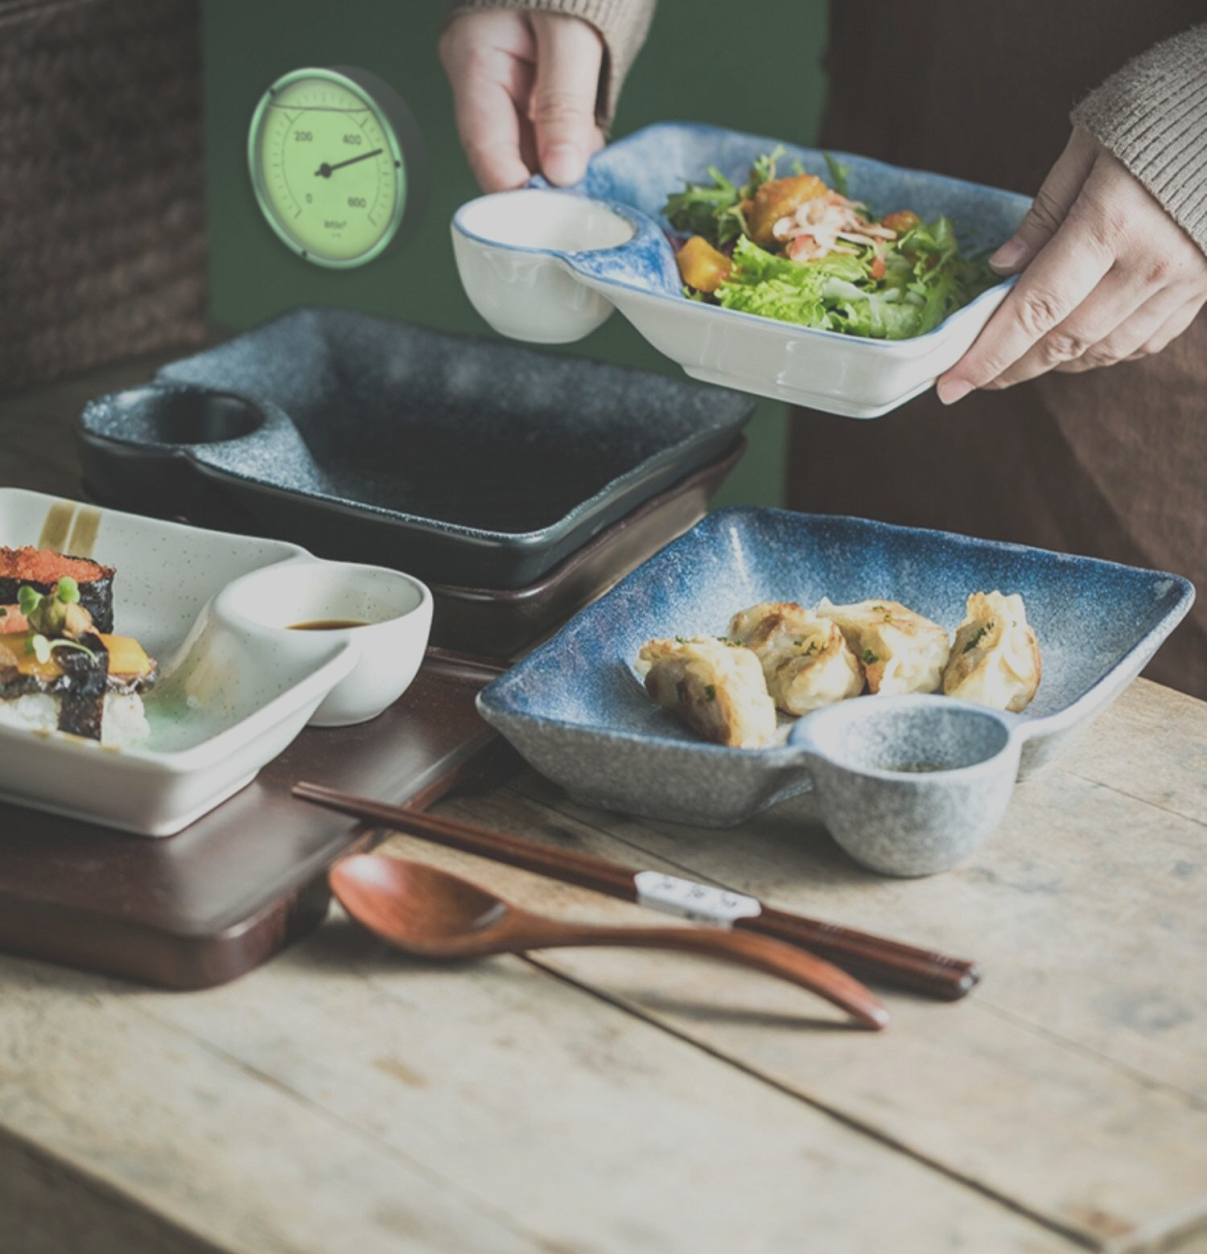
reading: 460
